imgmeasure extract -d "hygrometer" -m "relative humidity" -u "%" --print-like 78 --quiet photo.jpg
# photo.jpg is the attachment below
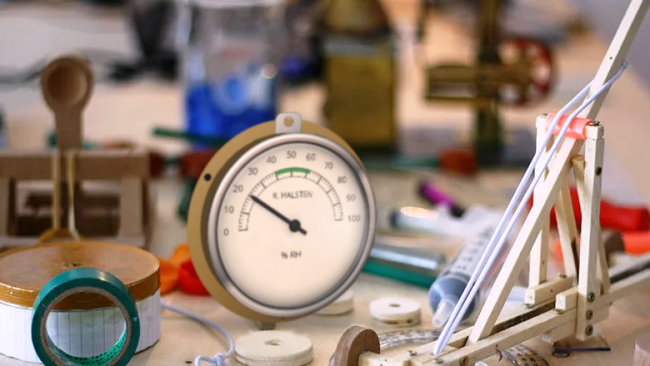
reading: 20
